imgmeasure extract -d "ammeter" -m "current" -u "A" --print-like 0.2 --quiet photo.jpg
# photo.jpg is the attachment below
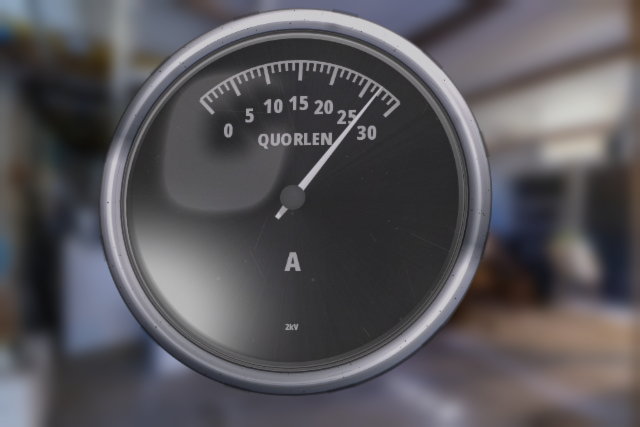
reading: 27
